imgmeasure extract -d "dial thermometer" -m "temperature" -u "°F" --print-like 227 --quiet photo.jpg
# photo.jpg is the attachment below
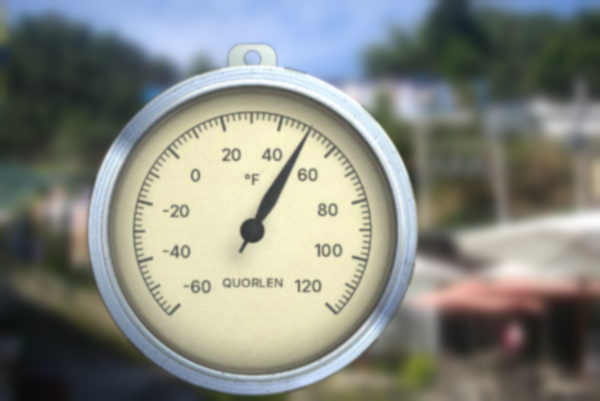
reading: 50
